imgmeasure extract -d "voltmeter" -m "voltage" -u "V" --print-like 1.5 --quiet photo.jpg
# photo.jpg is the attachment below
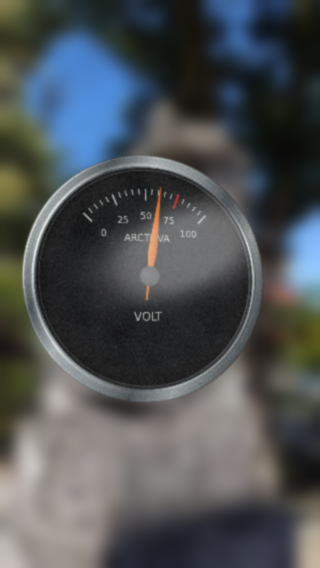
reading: 60
